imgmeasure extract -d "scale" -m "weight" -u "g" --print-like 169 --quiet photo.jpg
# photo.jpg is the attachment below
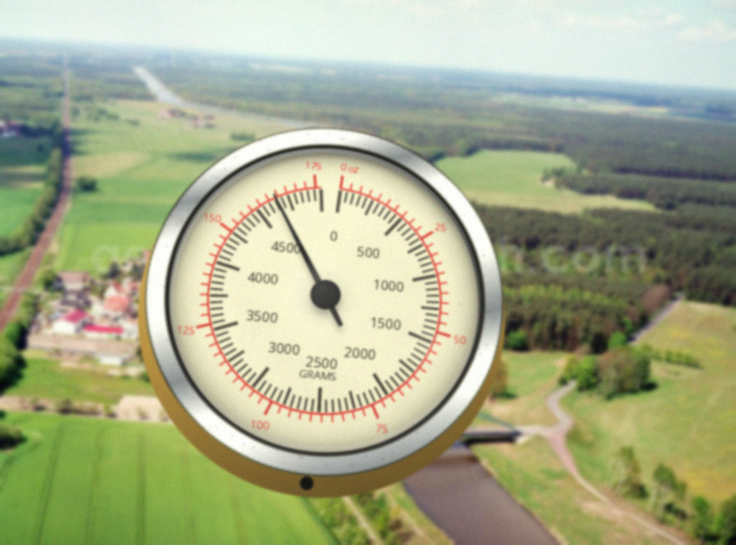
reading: 4650
